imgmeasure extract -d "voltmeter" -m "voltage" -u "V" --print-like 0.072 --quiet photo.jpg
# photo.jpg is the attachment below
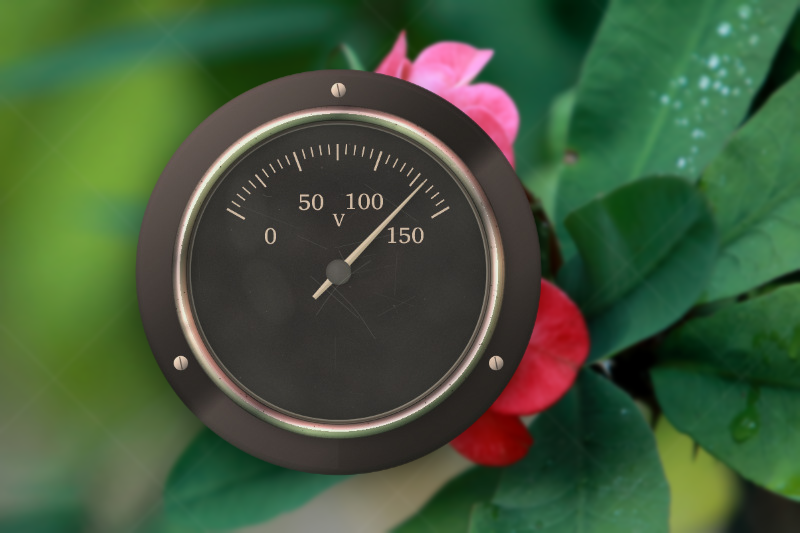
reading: 130
